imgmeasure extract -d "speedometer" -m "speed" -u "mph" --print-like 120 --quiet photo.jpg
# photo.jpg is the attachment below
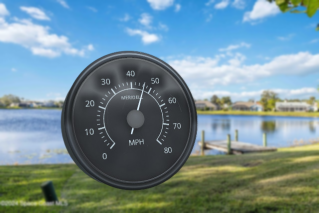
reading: 46
